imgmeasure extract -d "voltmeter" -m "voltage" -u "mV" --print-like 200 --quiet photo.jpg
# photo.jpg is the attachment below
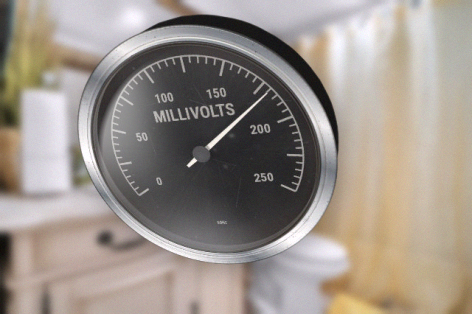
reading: 180
